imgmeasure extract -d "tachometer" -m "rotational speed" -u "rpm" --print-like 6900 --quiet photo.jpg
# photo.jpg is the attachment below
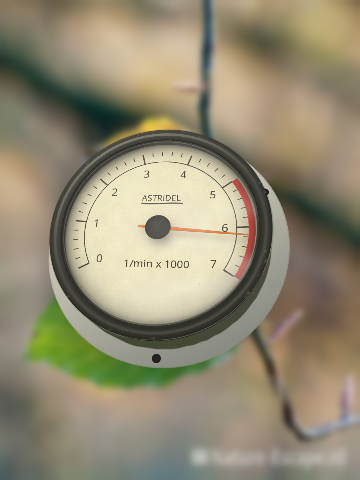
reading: 6200
